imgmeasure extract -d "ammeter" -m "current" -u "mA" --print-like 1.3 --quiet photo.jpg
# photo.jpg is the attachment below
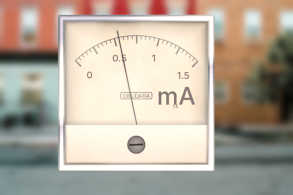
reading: 0.55
